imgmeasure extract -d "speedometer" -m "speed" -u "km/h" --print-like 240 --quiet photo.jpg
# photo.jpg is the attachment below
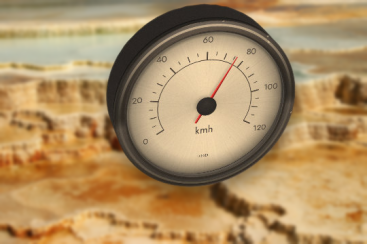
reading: 75
